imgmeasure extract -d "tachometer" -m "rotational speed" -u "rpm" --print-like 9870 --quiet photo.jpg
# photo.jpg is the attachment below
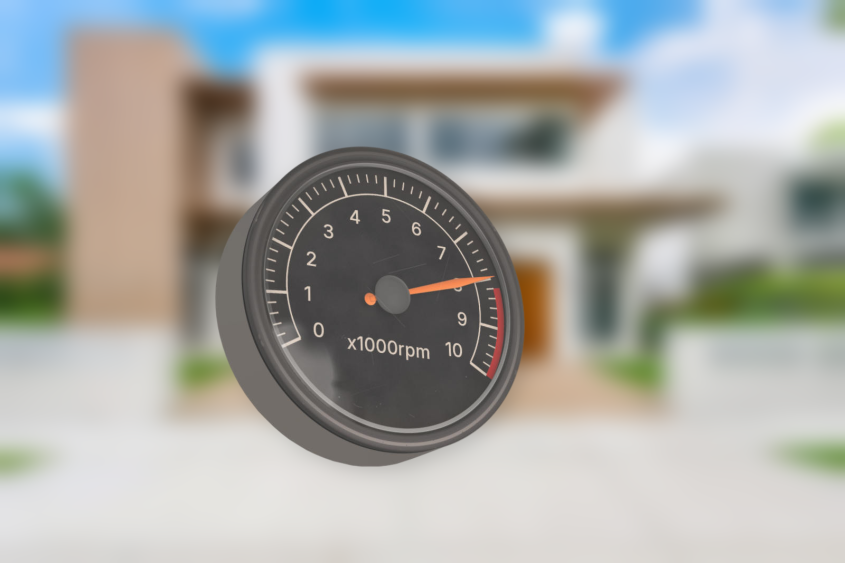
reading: 8000
